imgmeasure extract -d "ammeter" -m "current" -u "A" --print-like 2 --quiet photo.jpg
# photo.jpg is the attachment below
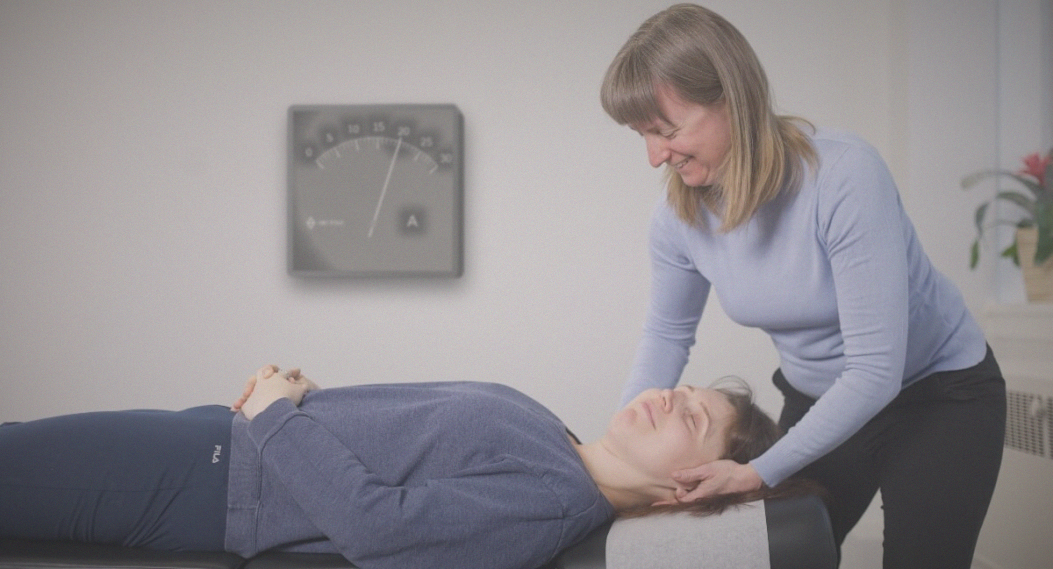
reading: 20
